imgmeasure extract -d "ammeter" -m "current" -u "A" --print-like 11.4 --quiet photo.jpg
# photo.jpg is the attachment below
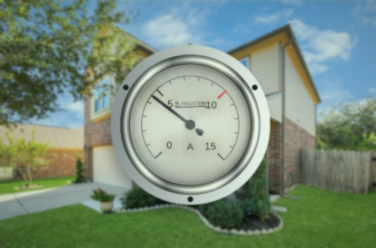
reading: 4.5
